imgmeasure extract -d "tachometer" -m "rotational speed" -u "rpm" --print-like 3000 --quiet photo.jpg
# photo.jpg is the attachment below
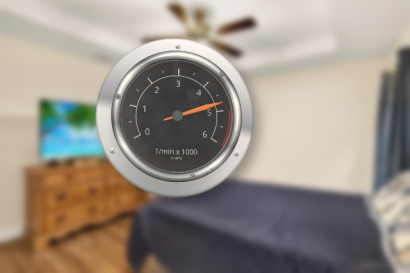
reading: 4750
